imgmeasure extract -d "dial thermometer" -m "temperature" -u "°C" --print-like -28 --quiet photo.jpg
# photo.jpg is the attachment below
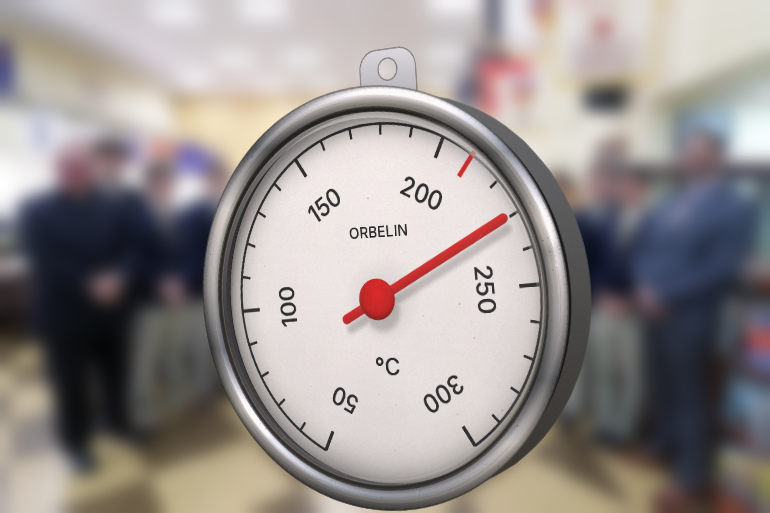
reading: 230
